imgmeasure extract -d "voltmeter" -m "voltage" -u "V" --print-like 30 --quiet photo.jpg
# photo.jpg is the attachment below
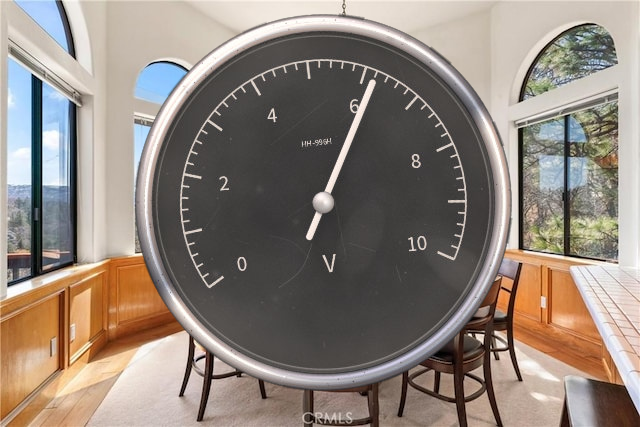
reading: 6.2
